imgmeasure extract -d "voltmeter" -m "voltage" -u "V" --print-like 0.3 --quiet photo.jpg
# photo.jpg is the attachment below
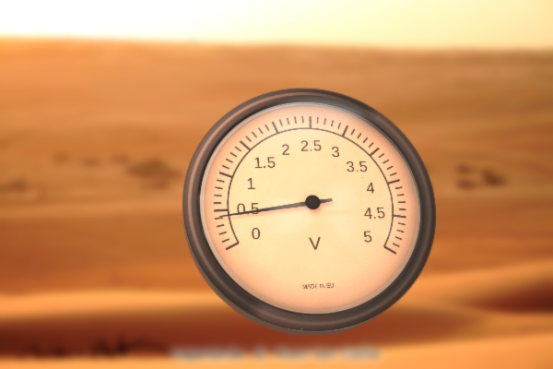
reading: 0.4
